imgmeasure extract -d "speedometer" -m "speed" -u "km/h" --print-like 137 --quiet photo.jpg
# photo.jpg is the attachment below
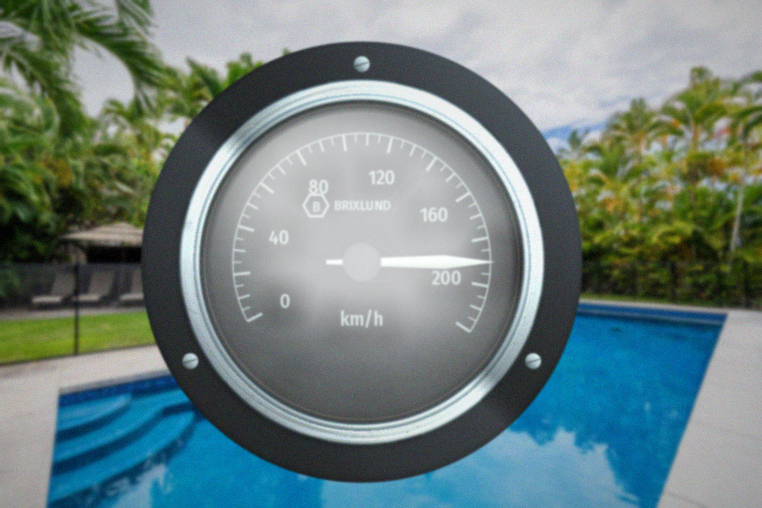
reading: 190
